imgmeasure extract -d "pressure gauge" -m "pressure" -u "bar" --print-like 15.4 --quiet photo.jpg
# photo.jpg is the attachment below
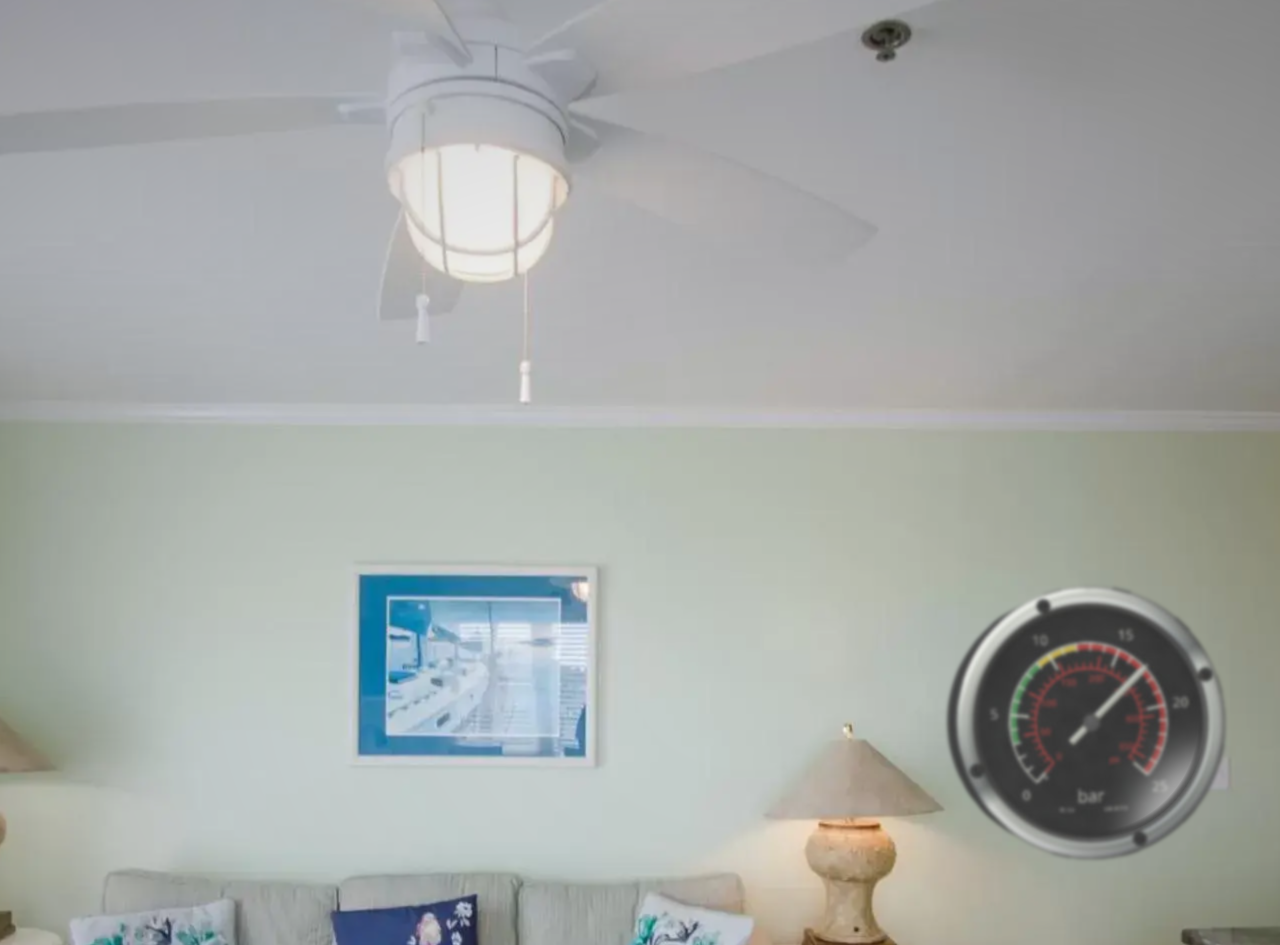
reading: 17
